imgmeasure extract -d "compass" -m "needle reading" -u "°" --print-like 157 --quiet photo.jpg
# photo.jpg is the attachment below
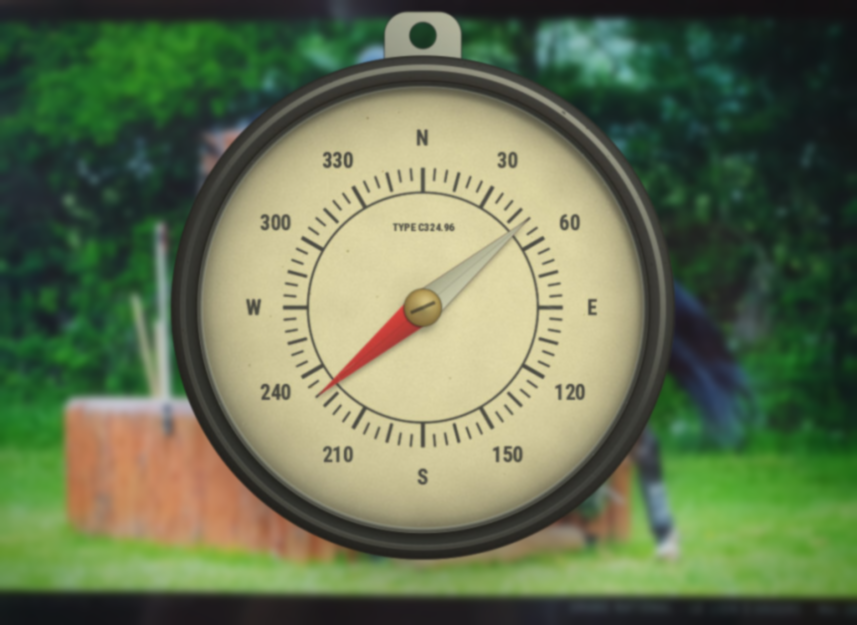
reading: 230
